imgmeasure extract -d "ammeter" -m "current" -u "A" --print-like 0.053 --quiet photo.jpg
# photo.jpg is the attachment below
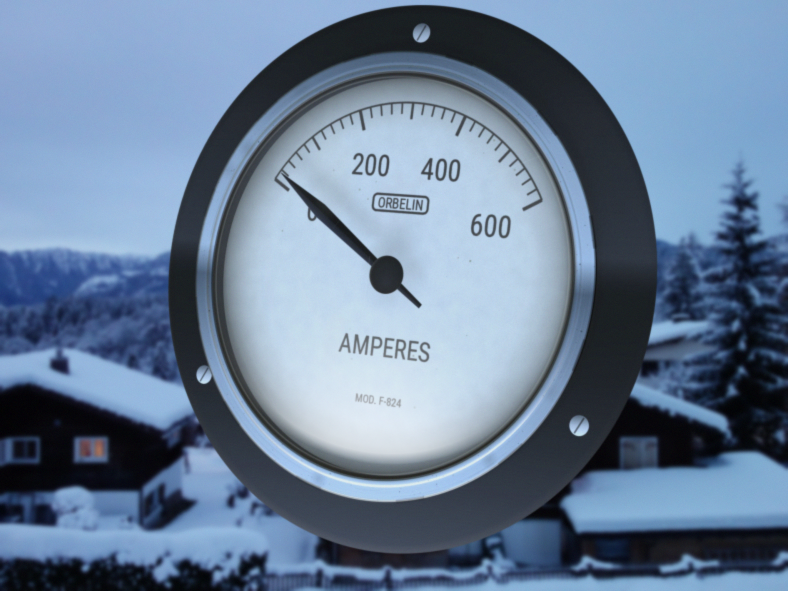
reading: 20
